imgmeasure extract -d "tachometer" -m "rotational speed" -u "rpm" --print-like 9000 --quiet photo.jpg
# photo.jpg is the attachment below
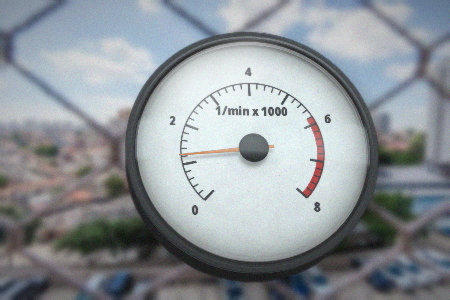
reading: 1200
